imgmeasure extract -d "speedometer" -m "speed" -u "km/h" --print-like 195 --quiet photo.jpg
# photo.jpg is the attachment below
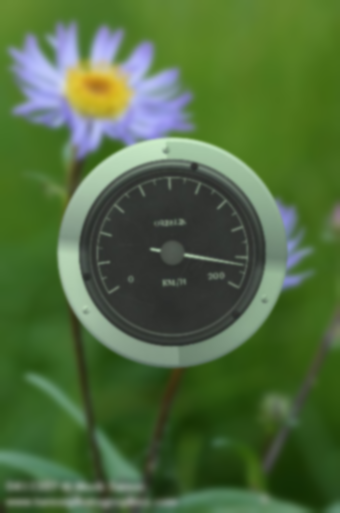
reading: 185
